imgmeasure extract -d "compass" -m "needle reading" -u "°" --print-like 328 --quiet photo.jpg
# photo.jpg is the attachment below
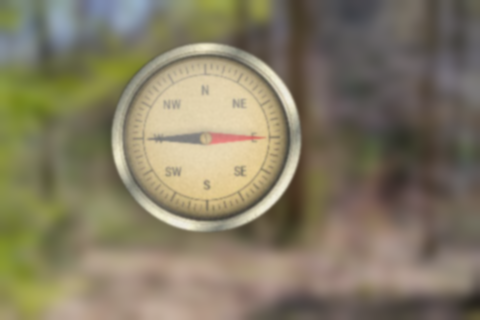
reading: 90
